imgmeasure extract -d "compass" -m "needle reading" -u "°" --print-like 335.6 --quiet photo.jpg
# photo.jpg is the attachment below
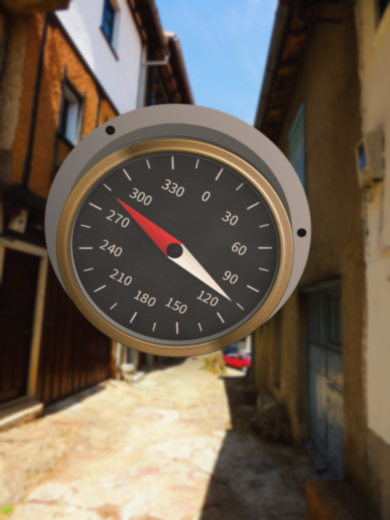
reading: 285
